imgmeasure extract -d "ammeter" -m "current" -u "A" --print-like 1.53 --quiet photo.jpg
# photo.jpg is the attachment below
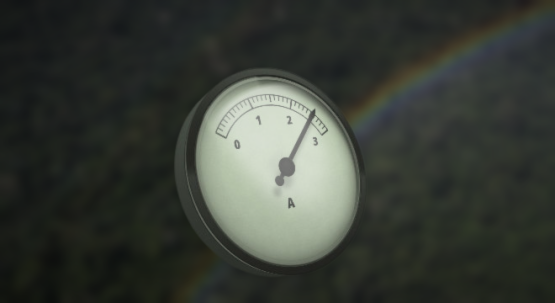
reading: 2.5
